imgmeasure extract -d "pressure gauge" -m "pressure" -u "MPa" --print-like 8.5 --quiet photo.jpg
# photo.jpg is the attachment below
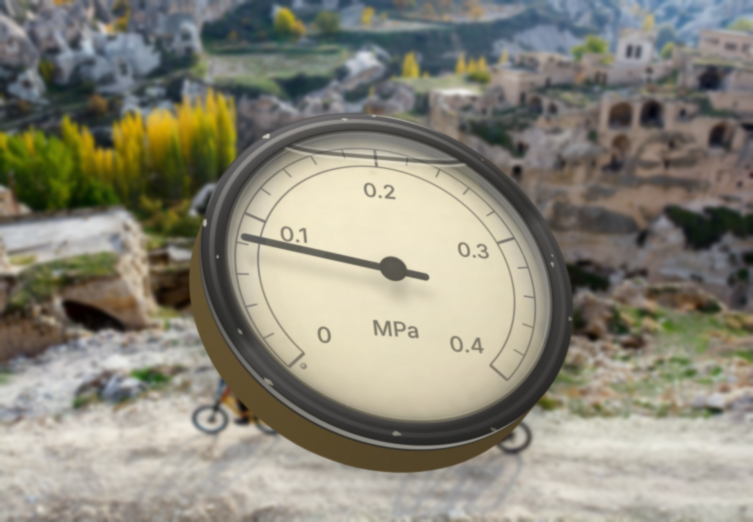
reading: 0.08
